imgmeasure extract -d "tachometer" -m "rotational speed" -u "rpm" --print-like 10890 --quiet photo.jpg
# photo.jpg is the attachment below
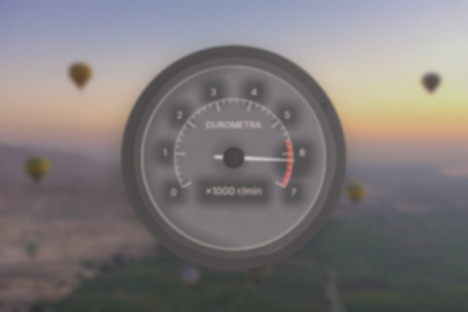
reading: 6200
